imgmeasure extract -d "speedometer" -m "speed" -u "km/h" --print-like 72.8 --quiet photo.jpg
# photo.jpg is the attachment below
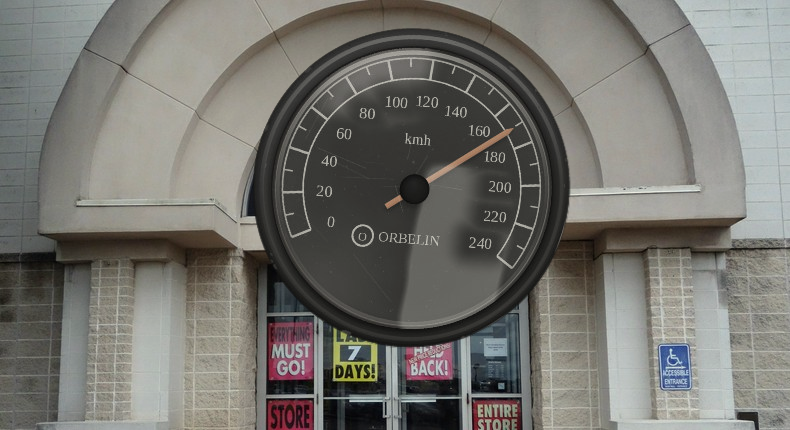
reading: 170
